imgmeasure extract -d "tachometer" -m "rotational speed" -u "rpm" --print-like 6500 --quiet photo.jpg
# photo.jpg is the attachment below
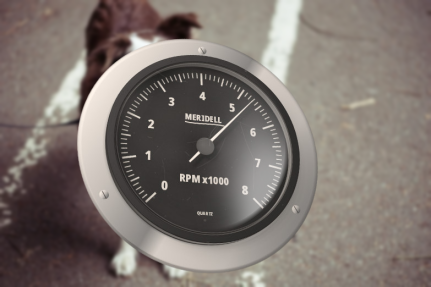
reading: 5300
